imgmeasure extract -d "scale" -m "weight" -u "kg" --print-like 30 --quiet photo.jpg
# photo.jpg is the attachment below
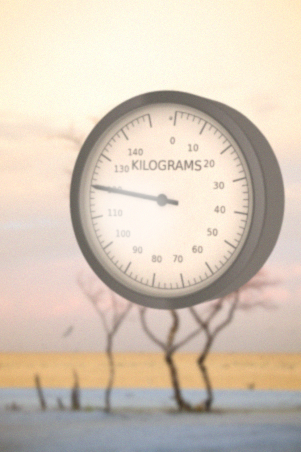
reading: 120
